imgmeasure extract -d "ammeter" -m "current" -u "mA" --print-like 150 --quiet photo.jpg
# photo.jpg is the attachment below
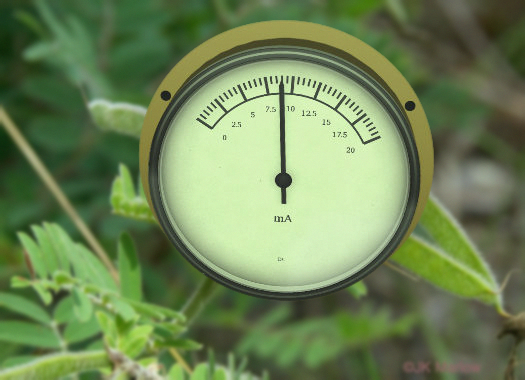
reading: 9
